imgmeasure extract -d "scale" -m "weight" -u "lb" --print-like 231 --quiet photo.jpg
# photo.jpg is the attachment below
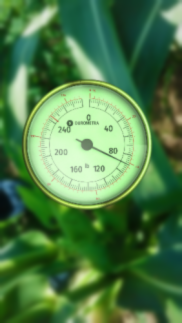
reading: 90
